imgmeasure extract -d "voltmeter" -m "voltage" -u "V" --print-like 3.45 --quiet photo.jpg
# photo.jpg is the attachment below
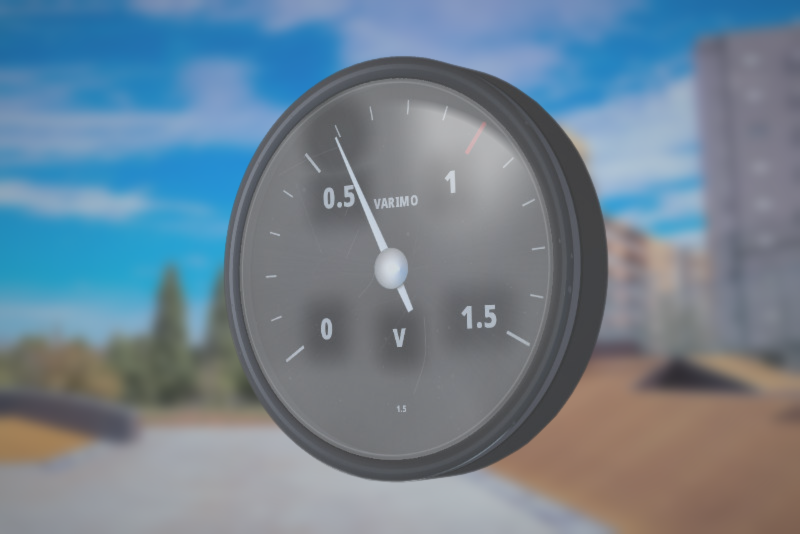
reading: 0.6
